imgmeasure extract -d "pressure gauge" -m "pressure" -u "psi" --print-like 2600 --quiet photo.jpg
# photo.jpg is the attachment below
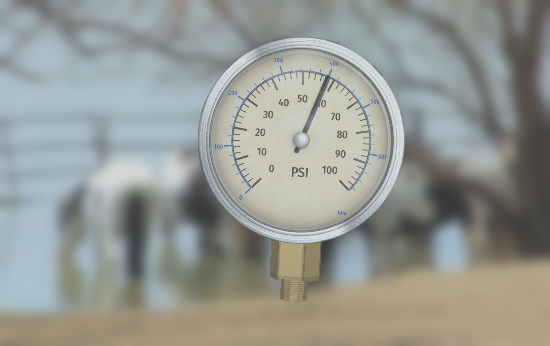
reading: 58
